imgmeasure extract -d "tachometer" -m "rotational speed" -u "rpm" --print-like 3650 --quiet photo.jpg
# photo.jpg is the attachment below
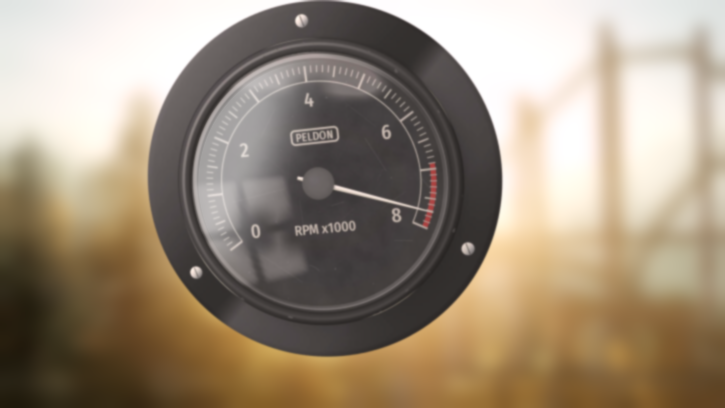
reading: 7700
